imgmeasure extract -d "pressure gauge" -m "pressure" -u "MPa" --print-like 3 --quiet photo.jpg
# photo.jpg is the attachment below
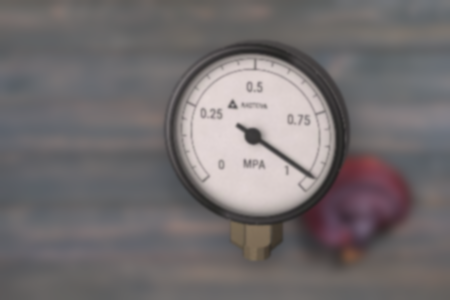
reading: 0.95
